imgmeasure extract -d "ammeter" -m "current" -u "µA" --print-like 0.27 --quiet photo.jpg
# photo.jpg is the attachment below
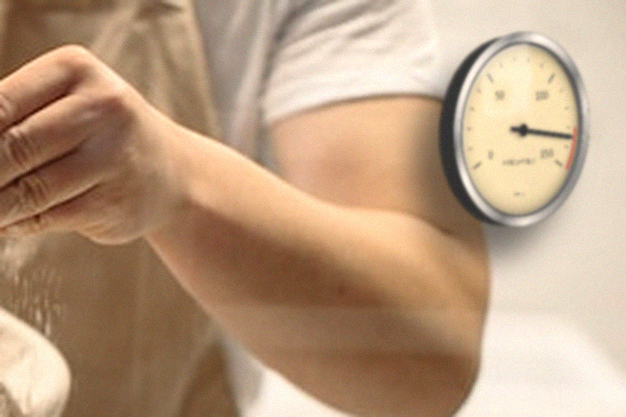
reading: 135
